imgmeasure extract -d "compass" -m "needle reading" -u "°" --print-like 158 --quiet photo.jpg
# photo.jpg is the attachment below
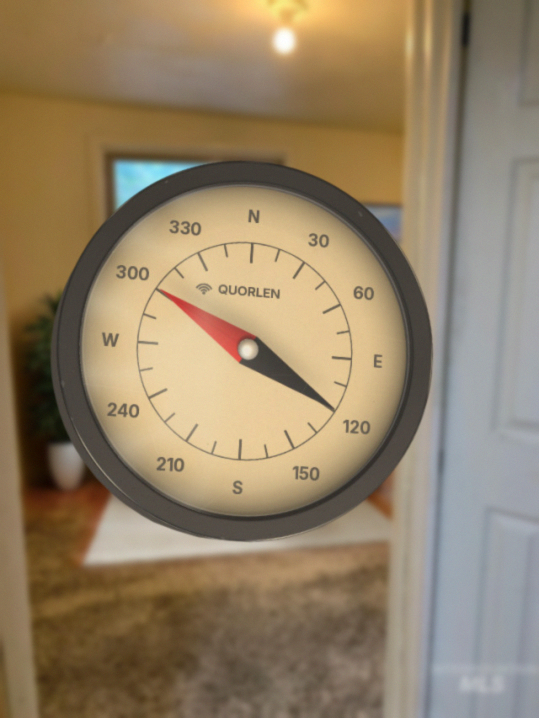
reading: 300
